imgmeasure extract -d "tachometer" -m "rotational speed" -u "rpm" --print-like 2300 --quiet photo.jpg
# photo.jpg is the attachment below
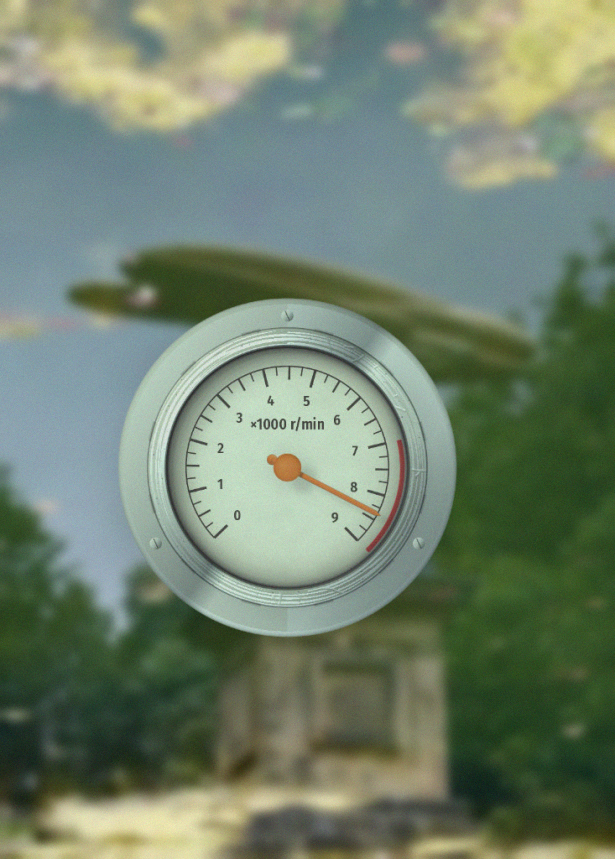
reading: 8375
